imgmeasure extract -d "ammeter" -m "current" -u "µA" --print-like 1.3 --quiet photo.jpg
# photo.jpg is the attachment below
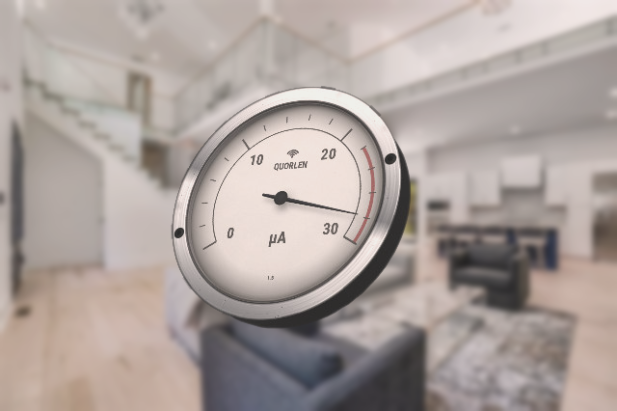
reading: 28
